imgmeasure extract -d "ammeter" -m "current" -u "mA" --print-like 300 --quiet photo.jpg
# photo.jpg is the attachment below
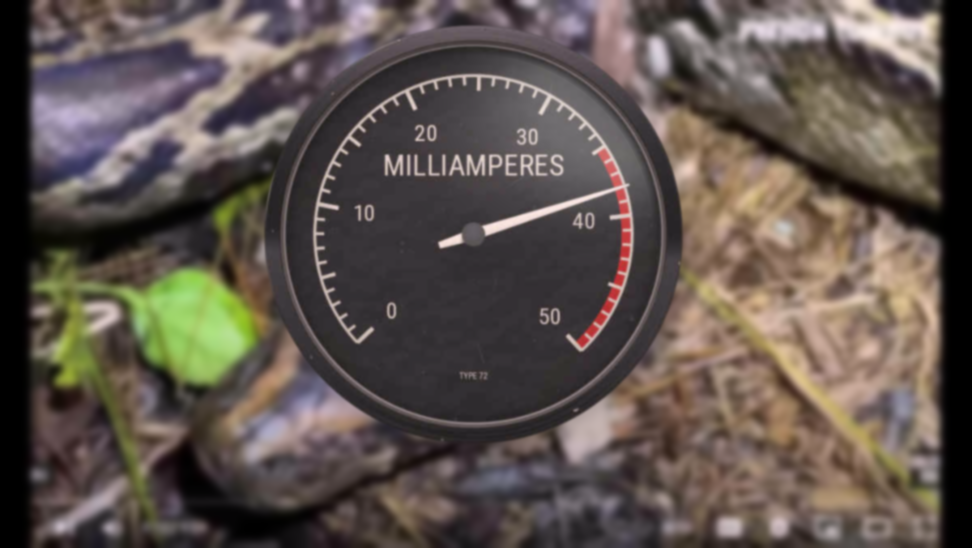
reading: 38
